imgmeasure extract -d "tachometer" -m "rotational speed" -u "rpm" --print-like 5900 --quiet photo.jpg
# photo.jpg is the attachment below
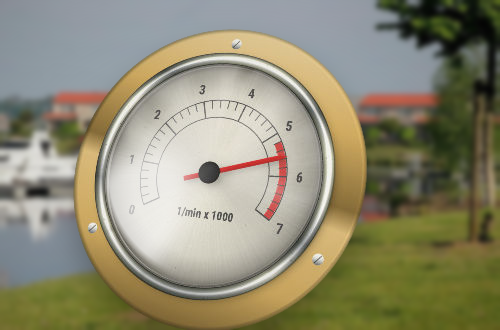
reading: 5600
